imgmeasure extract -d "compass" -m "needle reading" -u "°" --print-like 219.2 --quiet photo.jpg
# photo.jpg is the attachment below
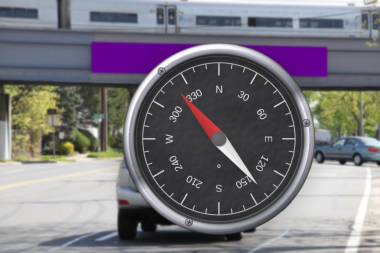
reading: 320
